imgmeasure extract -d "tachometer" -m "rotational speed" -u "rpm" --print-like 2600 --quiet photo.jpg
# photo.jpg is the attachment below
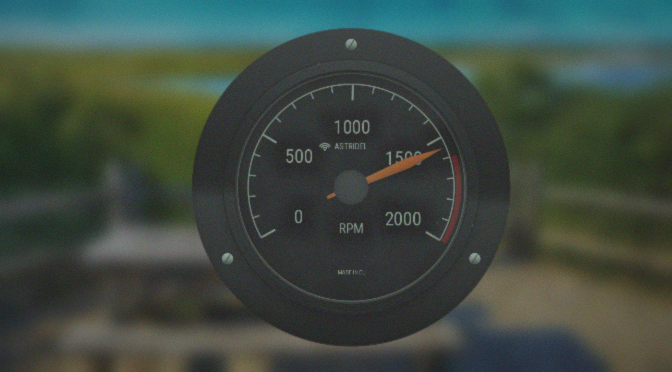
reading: 1550
